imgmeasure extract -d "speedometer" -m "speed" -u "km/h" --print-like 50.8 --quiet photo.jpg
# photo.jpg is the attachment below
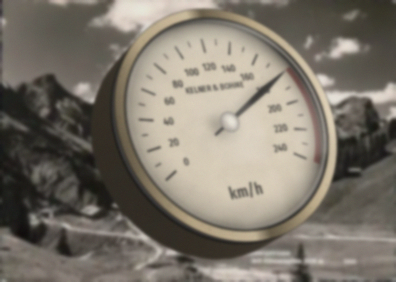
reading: 180
